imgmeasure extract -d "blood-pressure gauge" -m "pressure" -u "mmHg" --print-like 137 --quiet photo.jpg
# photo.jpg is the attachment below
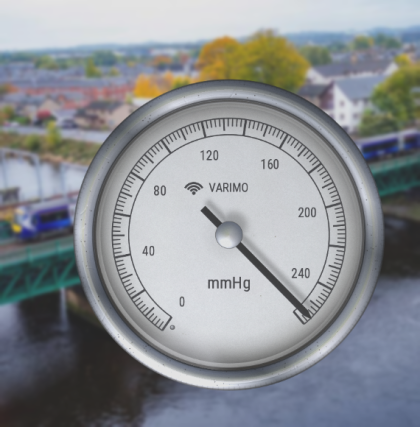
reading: 256
